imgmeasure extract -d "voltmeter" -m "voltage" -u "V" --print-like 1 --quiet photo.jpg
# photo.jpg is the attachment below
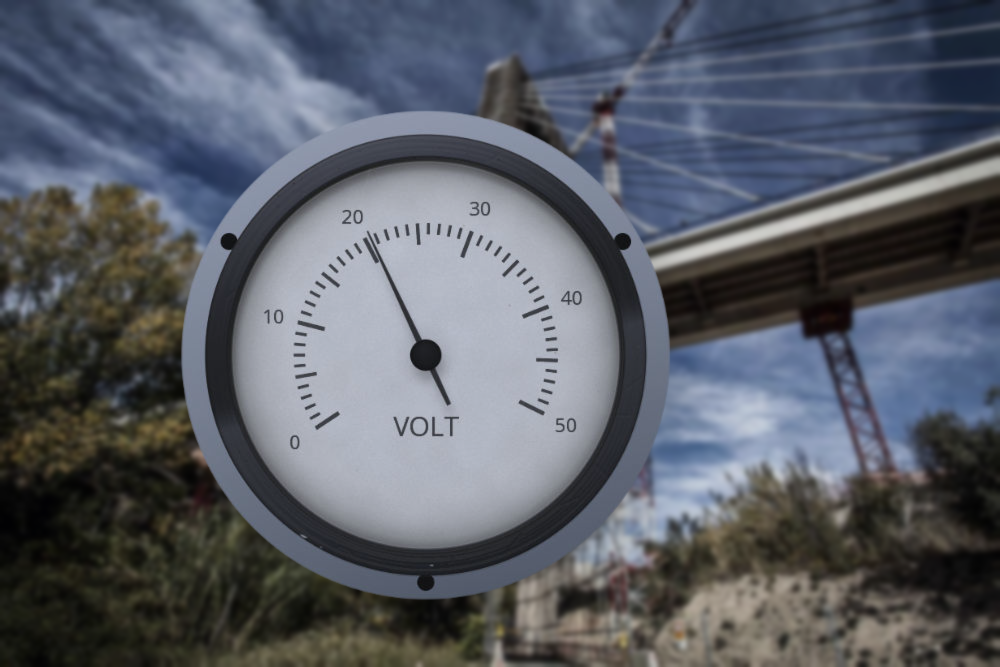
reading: 20.5
